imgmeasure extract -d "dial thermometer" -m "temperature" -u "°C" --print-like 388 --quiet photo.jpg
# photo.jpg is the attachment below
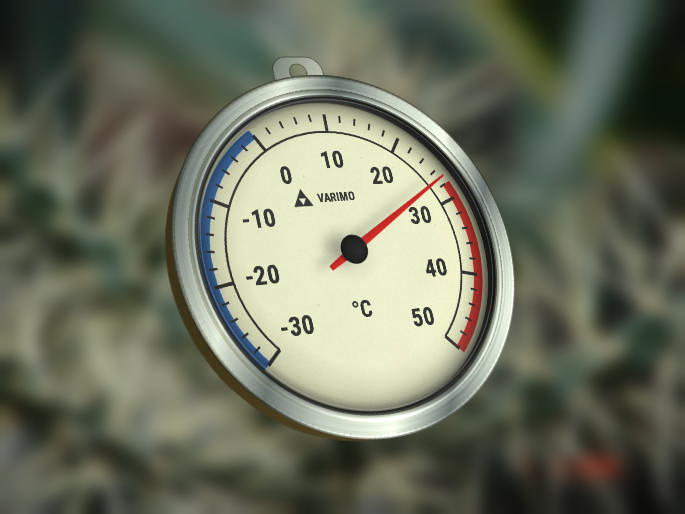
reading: 27
